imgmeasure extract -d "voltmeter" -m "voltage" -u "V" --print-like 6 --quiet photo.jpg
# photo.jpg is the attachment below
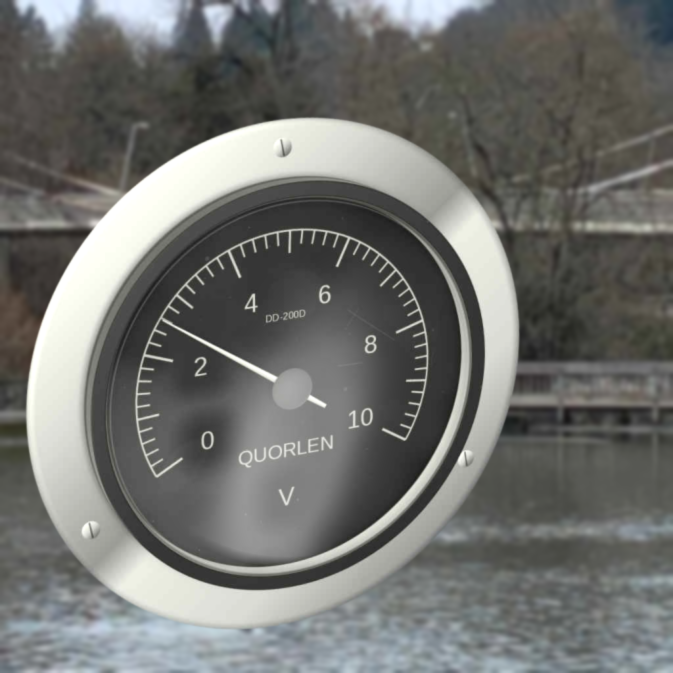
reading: 2.6
